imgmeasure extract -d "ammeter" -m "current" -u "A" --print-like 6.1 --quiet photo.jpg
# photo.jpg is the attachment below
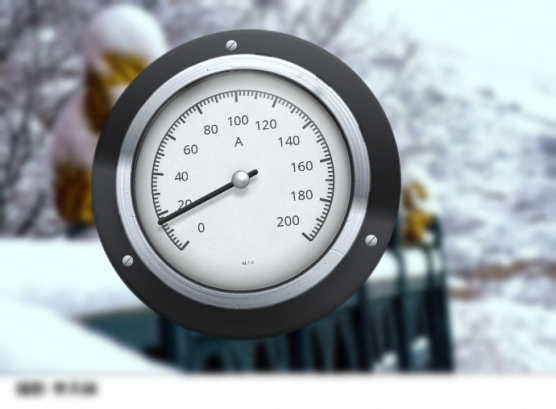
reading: 16
